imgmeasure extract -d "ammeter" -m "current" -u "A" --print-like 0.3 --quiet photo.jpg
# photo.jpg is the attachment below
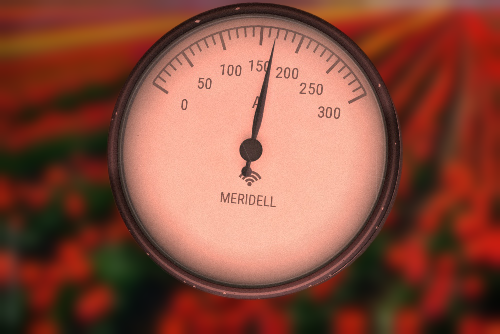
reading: 170
